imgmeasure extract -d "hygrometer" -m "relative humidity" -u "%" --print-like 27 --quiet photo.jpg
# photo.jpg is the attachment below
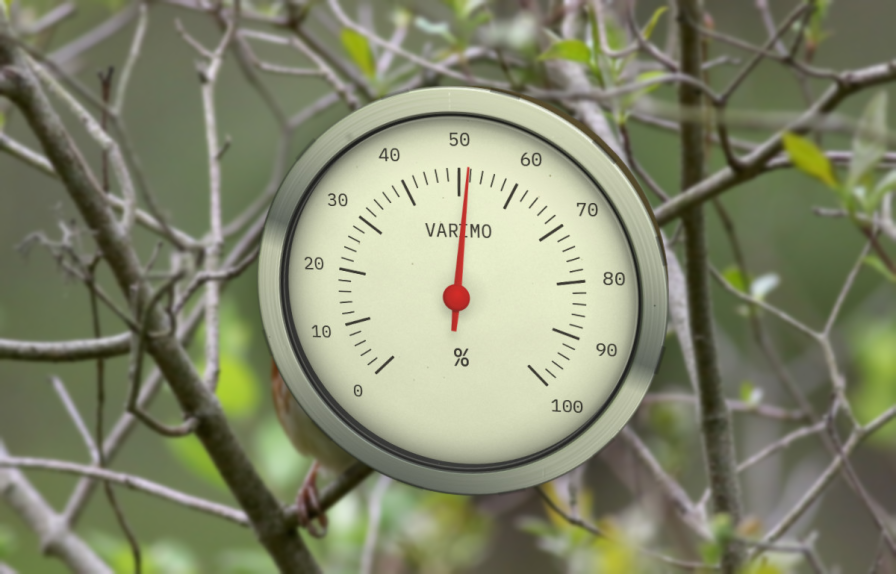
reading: 52
